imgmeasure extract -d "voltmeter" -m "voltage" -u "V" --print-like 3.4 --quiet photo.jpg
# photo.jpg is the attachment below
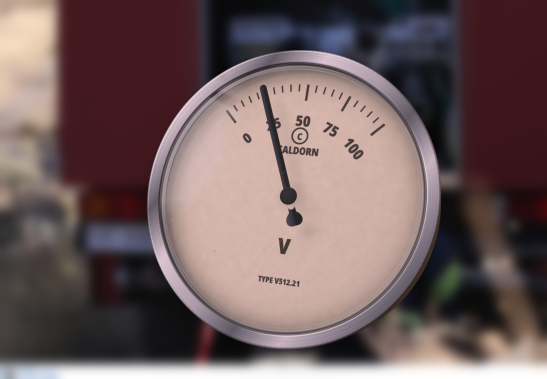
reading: 25
